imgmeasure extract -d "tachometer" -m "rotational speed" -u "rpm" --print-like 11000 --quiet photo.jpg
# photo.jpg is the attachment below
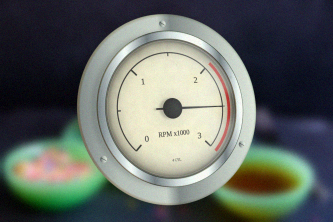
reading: 2500
